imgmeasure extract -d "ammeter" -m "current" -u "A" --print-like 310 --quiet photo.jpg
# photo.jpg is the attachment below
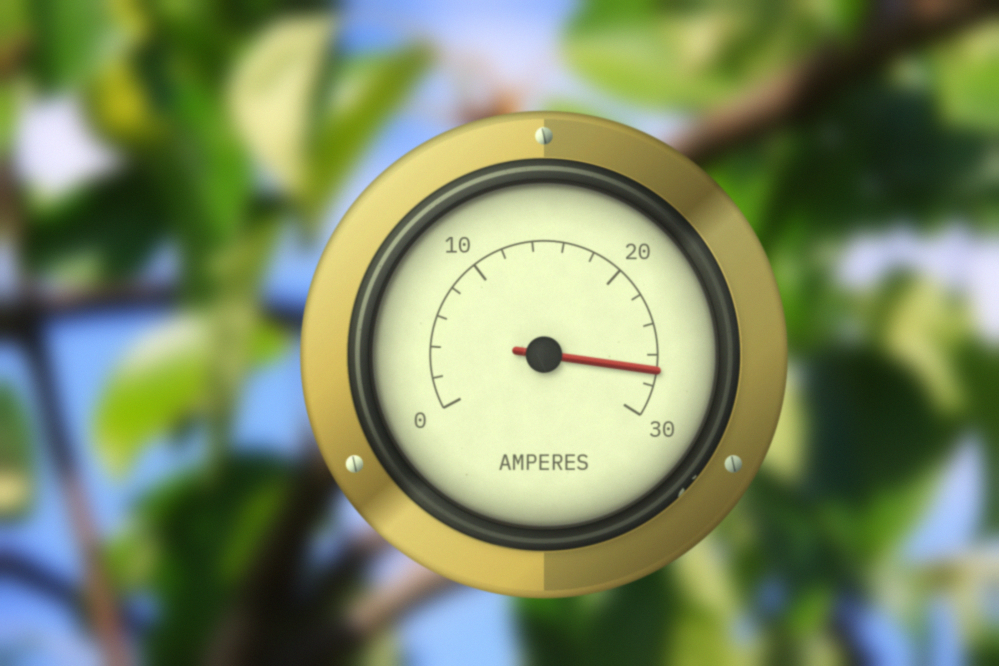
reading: 27
